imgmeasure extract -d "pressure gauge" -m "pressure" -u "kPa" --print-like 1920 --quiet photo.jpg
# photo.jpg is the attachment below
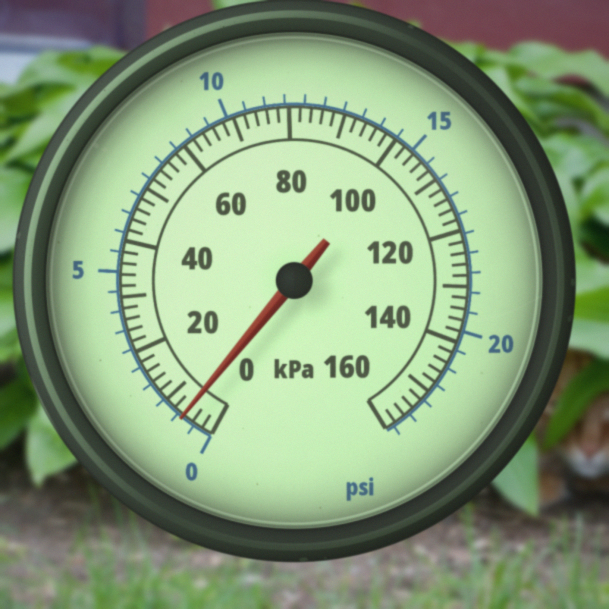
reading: 6
